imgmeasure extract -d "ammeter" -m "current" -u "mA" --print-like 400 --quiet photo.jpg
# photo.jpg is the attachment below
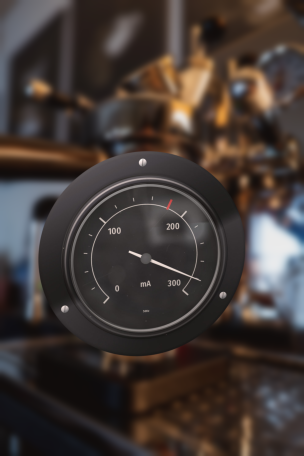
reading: 280
